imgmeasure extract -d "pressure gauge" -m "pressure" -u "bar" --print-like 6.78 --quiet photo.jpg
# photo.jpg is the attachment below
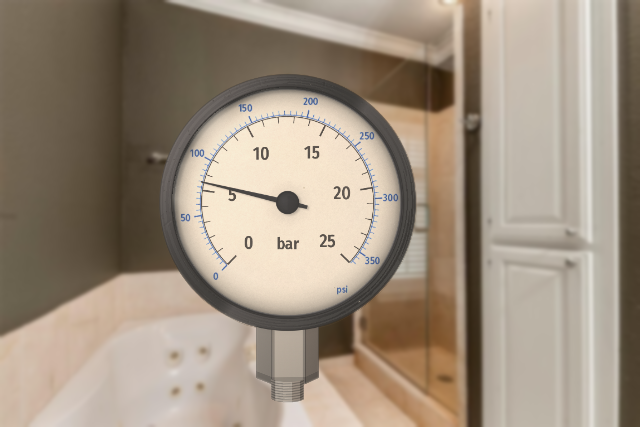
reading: 5.5
